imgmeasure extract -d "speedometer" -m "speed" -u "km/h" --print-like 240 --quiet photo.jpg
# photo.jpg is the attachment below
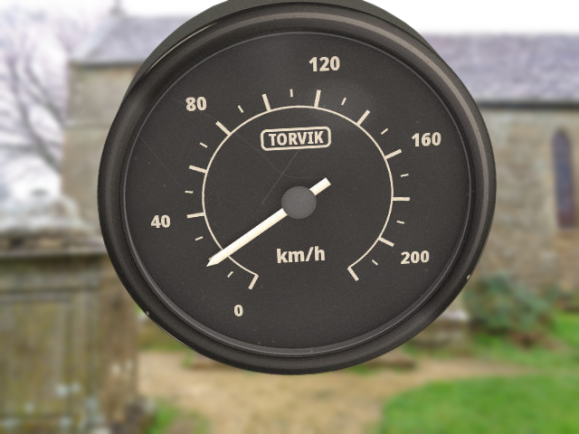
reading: 20
